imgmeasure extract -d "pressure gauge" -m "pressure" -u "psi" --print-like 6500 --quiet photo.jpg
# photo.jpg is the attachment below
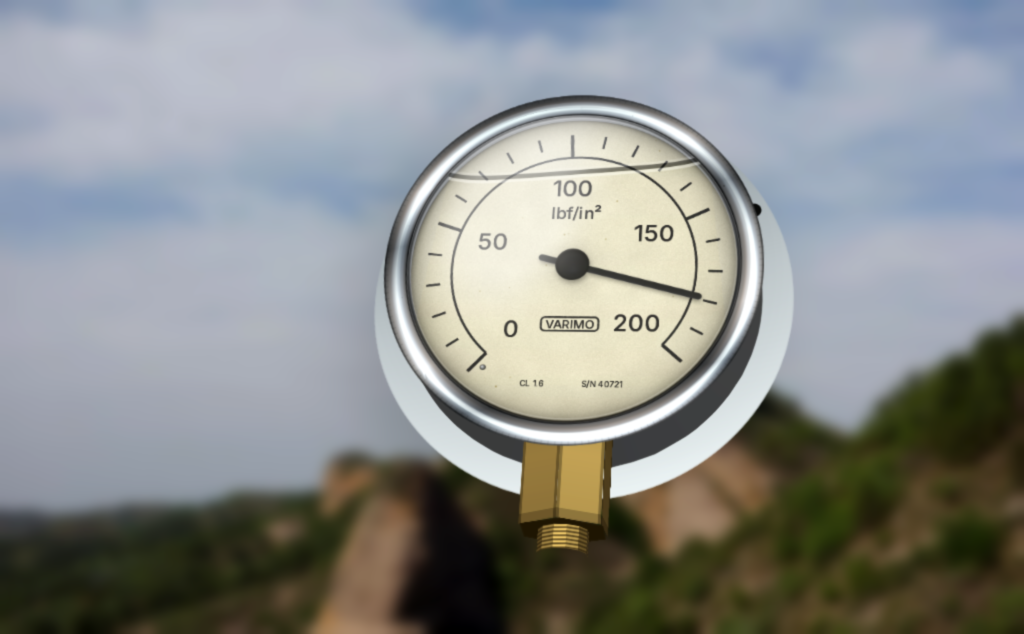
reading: 180
